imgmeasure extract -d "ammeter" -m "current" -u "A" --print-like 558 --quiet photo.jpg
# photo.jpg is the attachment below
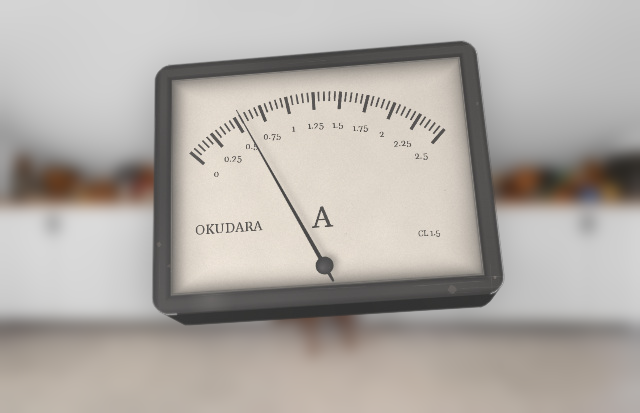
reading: 0.55
